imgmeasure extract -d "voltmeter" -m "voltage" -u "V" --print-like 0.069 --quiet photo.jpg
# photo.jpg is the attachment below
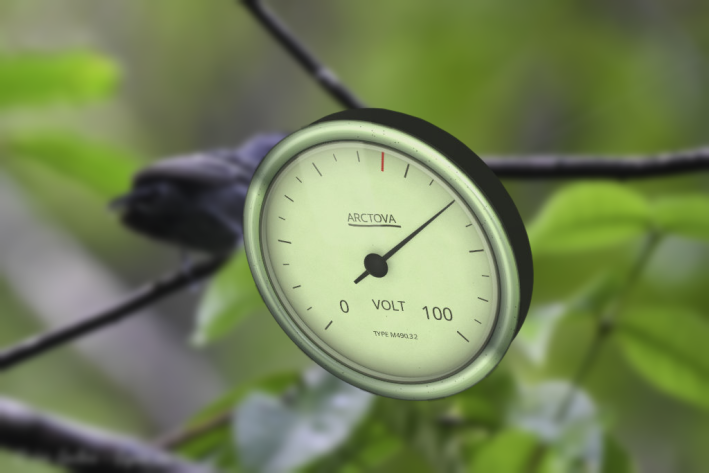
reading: 70
